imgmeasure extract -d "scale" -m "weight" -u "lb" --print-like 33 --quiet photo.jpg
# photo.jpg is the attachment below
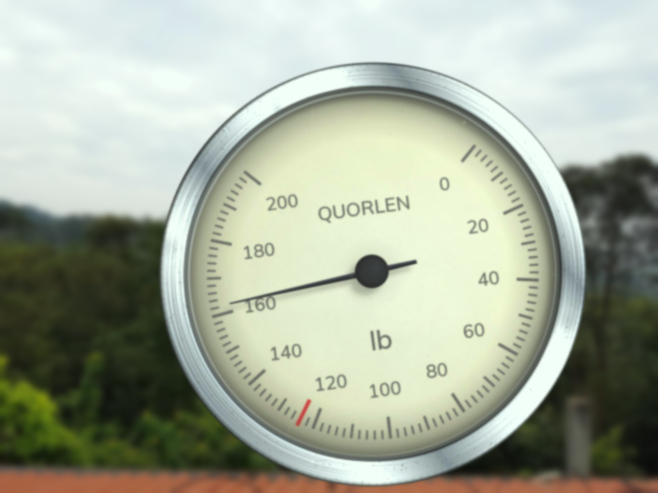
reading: 162
